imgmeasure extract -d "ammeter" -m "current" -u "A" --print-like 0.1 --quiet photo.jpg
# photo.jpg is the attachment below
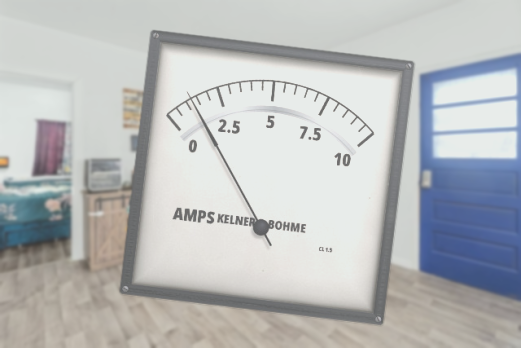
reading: 1.25
